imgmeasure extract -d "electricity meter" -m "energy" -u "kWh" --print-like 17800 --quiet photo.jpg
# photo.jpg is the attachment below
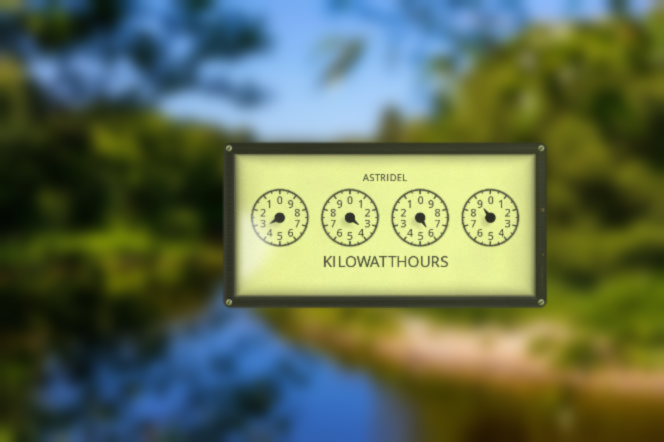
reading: 3359
